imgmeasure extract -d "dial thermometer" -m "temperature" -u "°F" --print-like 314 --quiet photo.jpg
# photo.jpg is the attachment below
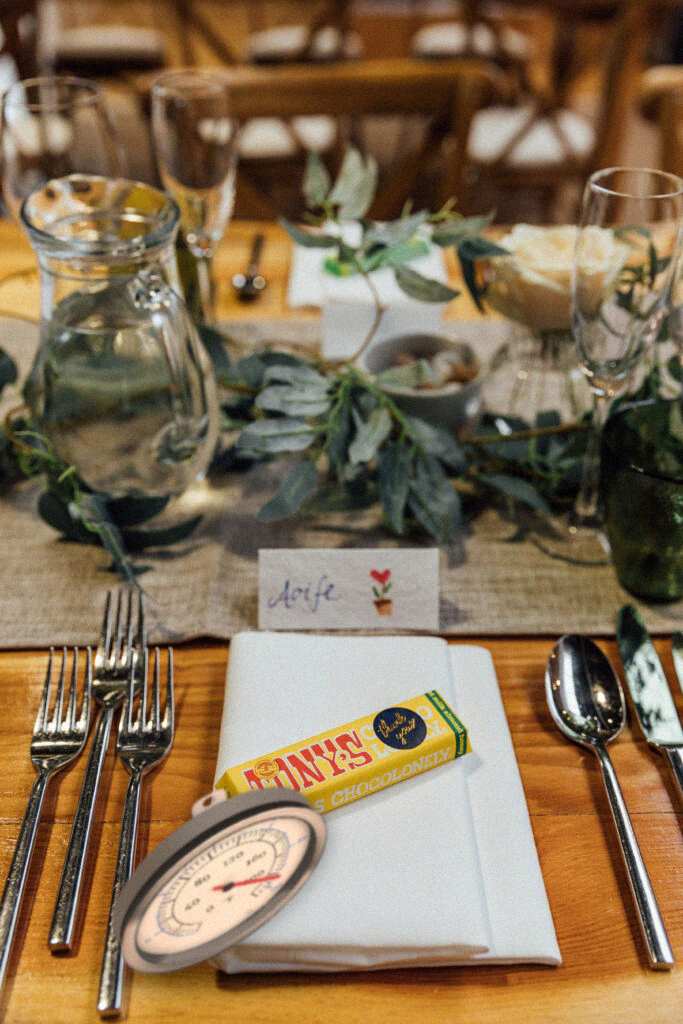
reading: 200
